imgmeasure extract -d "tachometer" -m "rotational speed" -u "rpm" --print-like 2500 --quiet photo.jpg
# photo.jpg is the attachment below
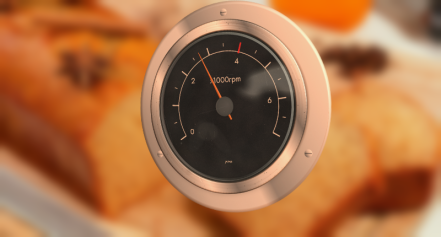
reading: 2750
